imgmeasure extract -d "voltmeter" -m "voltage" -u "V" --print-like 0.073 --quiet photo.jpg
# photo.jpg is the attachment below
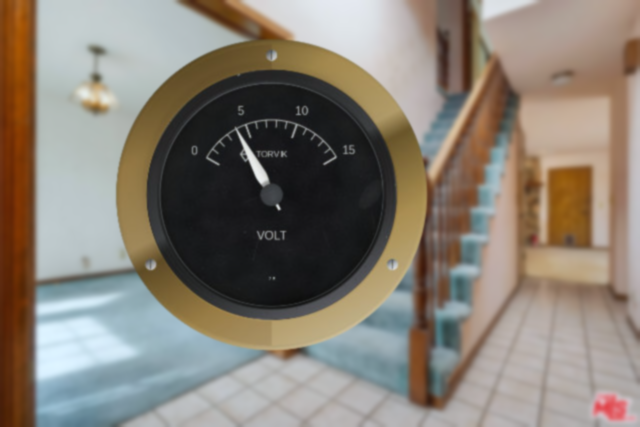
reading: 4
